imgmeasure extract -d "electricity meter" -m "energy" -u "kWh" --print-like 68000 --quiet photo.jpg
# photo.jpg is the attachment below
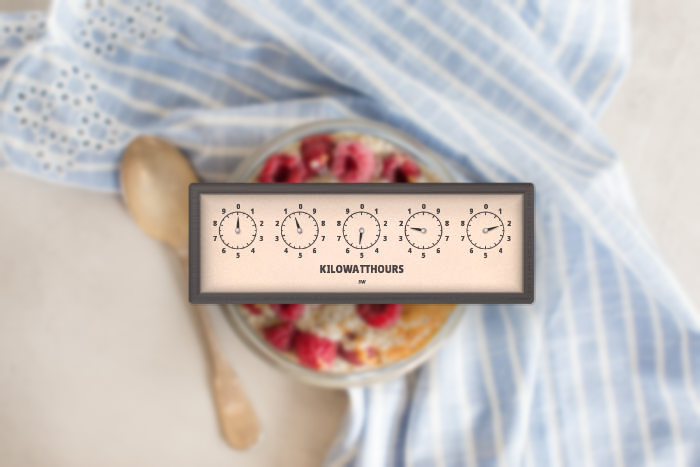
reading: 522
